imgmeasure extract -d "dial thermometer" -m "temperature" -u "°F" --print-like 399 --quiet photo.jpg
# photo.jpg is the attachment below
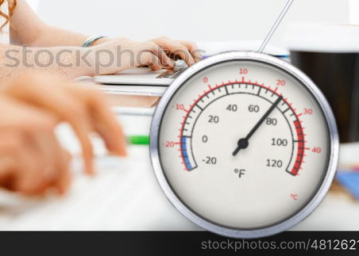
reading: 72
